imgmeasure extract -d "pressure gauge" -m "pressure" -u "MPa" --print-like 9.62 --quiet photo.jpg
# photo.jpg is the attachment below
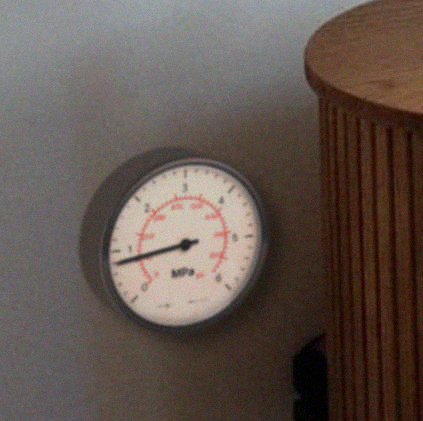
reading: 0.8
